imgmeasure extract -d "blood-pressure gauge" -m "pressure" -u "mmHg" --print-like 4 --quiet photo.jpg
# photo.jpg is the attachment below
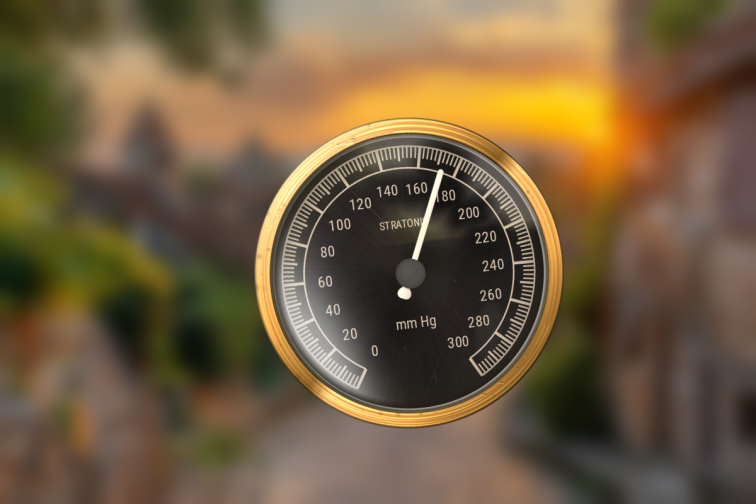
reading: 172
